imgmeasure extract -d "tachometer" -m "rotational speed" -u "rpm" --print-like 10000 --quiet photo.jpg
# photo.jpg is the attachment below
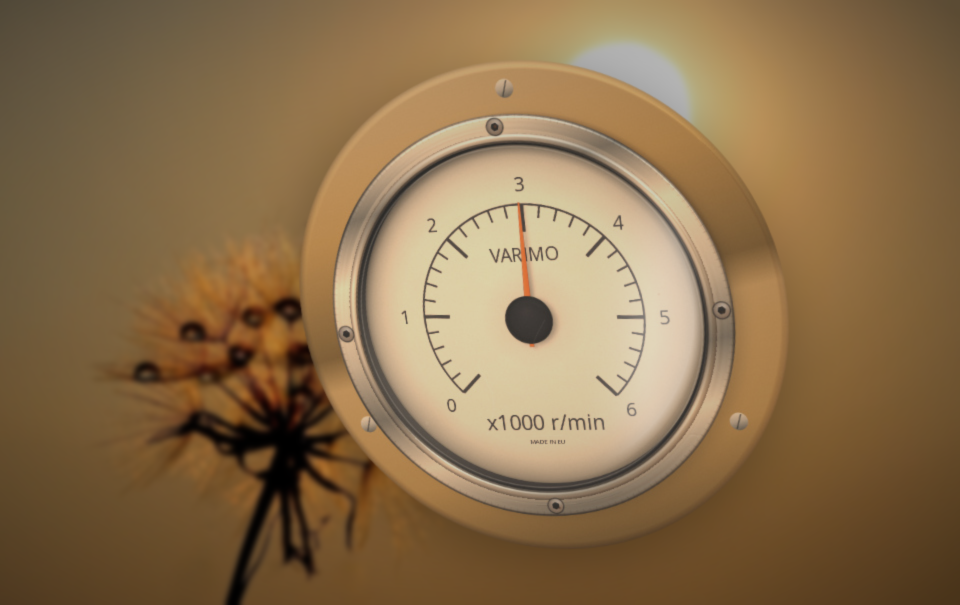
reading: 3000
